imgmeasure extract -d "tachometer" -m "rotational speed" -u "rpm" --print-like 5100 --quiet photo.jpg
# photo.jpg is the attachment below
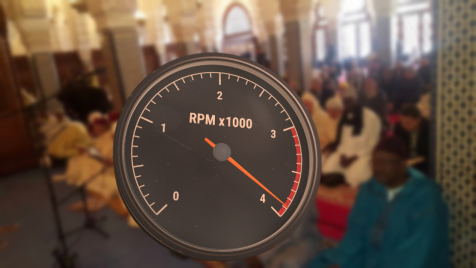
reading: 3900
